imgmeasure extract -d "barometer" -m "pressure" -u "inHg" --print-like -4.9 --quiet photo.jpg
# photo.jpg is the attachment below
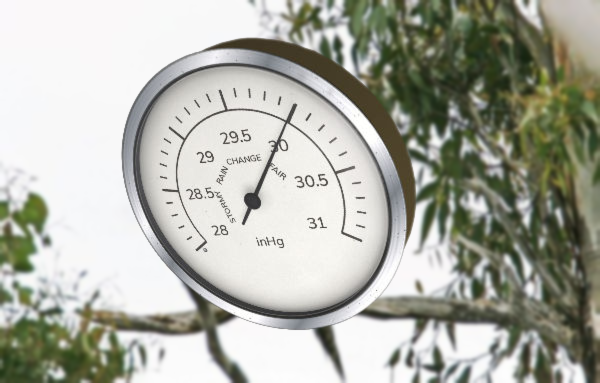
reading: 30
